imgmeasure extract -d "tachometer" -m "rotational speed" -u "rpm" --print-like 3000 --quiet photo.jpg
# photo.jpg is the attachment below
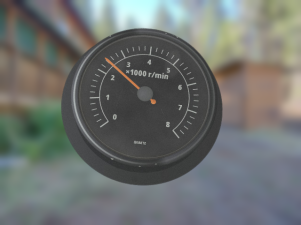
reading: 2400
